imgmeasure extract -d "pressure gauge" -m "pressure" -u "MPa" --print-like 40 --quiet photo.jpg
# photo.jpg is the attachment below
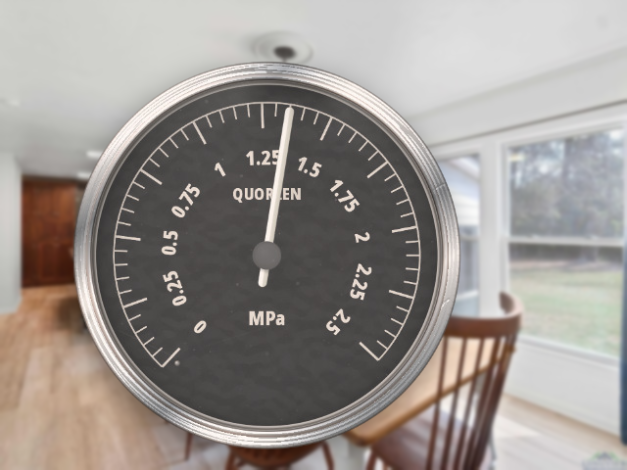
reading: 1.35
